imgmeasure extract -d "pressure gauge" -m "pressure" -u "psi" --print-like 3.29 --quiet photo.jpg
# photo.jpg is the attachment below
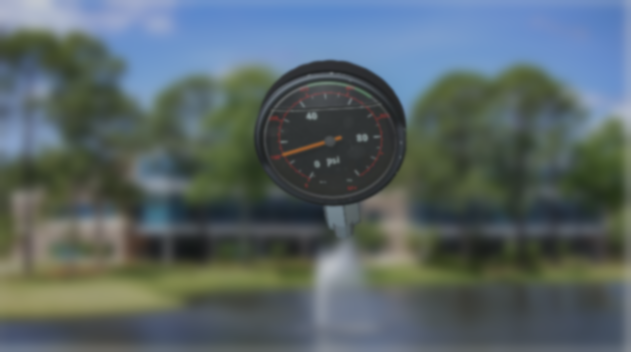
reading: 15
